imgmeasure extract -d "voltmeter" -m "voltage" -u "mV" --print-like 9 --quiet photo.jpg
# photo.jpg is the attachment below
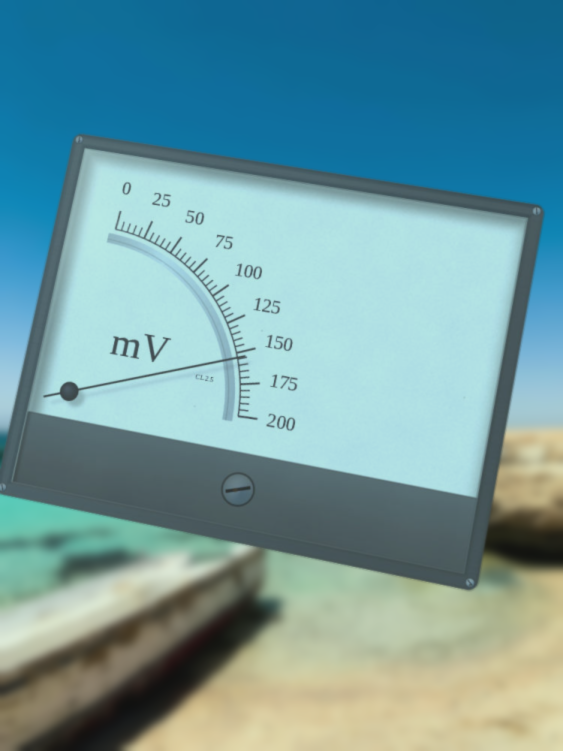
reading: 155
